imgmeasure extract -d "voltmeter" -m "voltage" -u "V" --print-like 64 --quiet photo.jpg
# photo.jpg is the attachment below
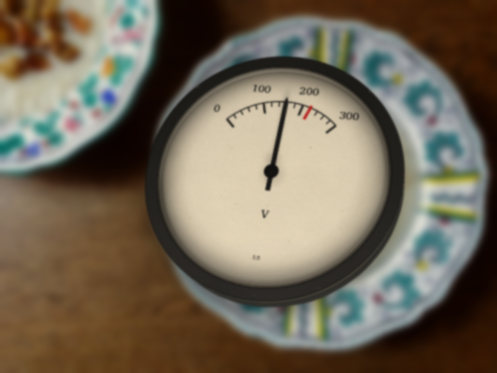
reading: 160
